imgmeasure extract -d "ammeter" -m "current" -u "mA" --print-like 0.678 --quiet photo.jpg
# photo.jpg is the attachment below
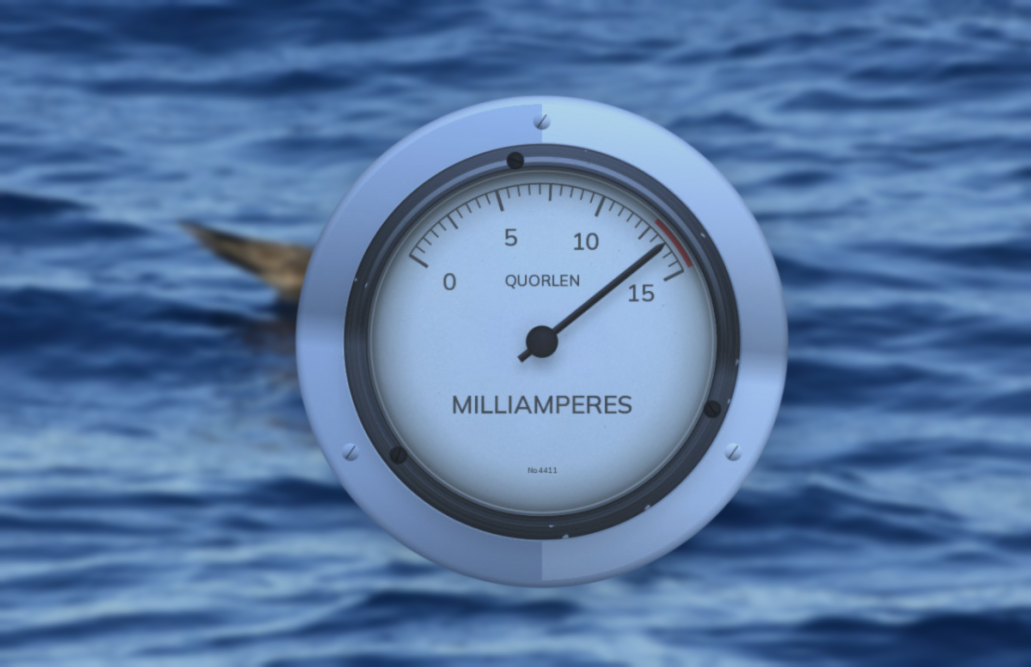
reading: 13.5
